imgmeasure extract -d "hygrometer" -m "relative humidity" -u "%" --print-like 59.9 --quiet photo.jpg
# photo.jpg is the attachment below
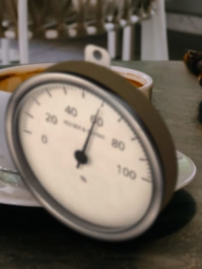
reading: 60
